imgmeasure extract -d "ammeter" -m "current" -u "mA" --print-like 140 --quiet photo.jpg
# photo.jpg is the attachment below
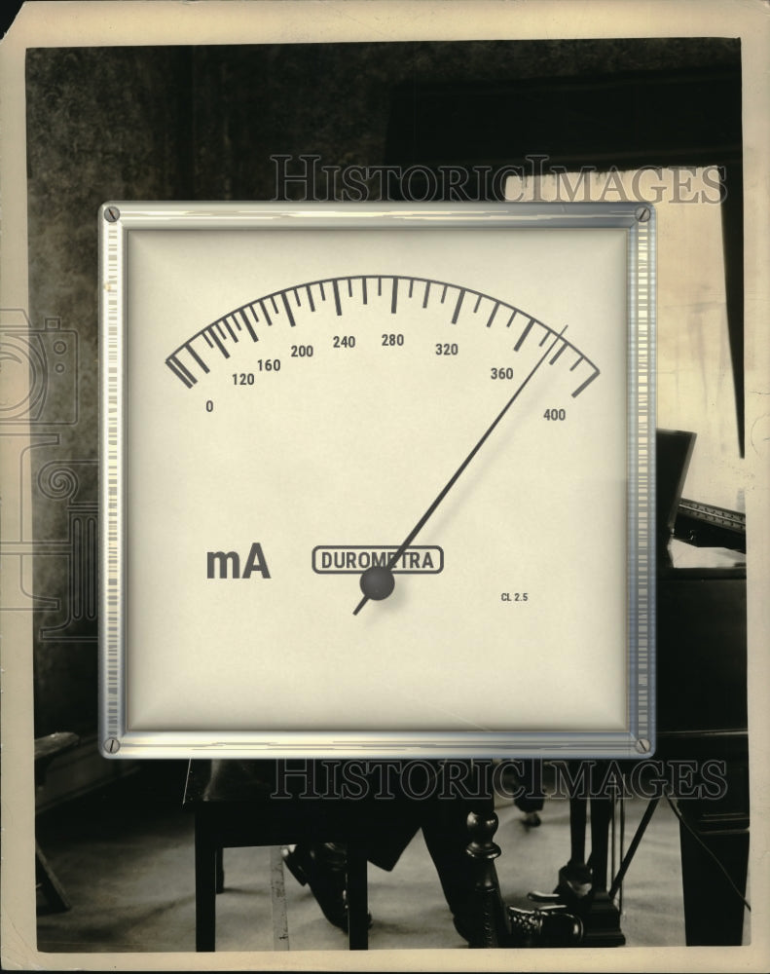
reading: 375
